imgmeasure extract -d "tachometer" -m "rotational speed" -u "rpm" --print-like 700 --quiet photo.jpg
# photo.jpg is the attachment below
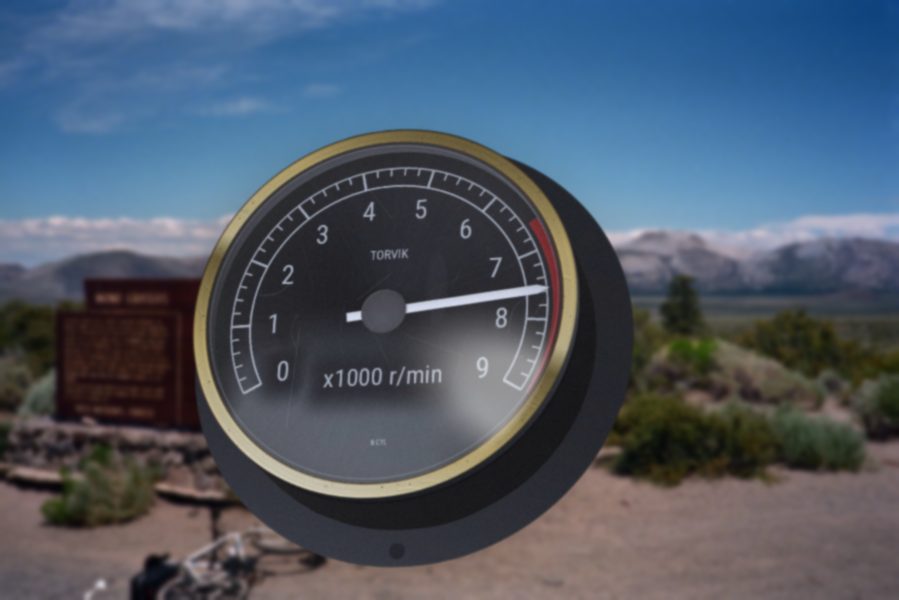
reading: 7600
